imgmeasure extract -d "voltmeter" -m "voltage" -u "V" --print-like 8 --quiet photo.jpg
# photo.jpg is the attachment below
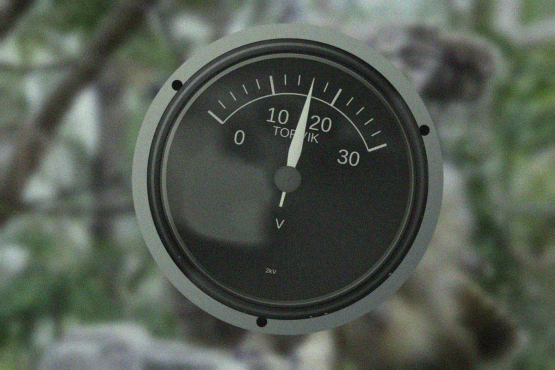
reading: 16
